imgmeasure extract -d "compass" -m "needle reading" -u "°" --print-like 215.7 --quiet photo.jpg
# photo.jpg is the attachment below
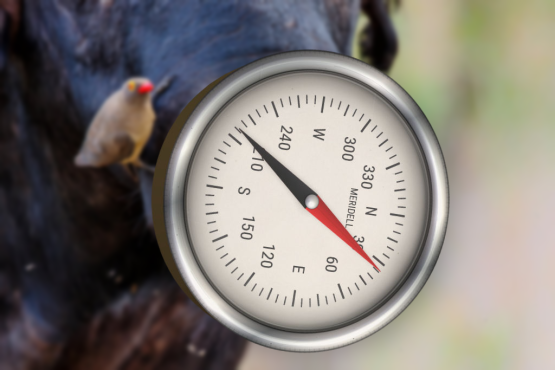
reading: 35
